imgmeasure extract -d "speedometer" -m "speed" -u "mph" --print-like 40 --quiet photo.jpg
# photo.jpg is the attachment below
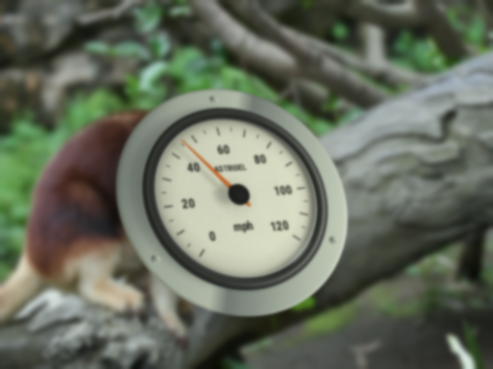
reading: 45
